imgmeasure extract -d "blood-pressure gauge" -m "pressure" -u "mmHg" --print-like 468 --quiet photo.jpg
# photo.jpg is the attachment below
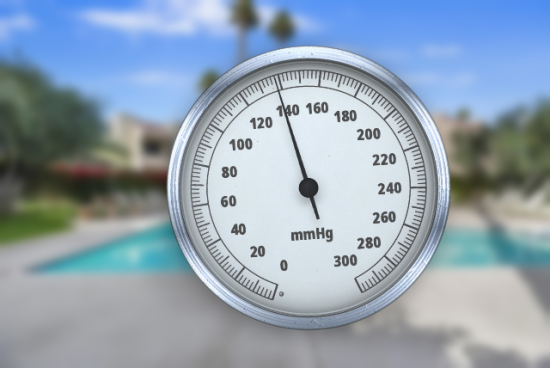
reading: 138
